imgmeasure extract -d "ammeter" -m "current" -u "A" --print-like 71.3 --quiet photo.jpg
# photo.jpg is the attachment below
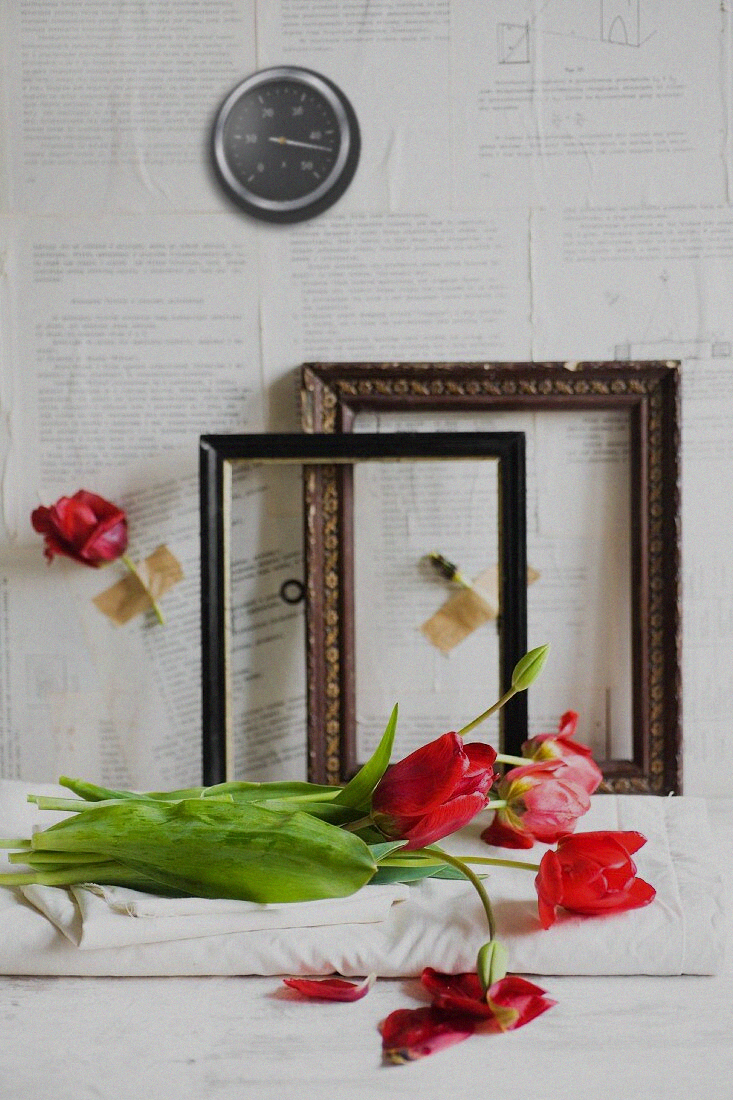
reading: 44
